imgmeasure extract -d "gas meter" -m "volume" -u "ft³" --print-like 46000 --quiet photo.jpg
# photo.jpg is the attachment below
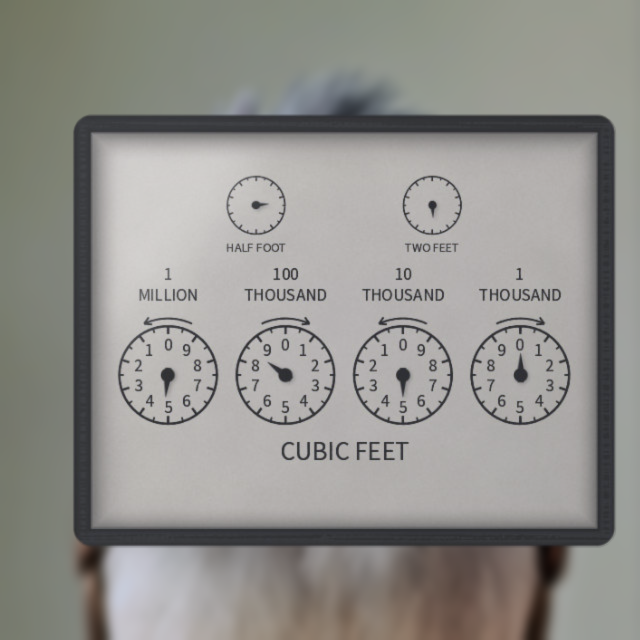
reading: 485000
